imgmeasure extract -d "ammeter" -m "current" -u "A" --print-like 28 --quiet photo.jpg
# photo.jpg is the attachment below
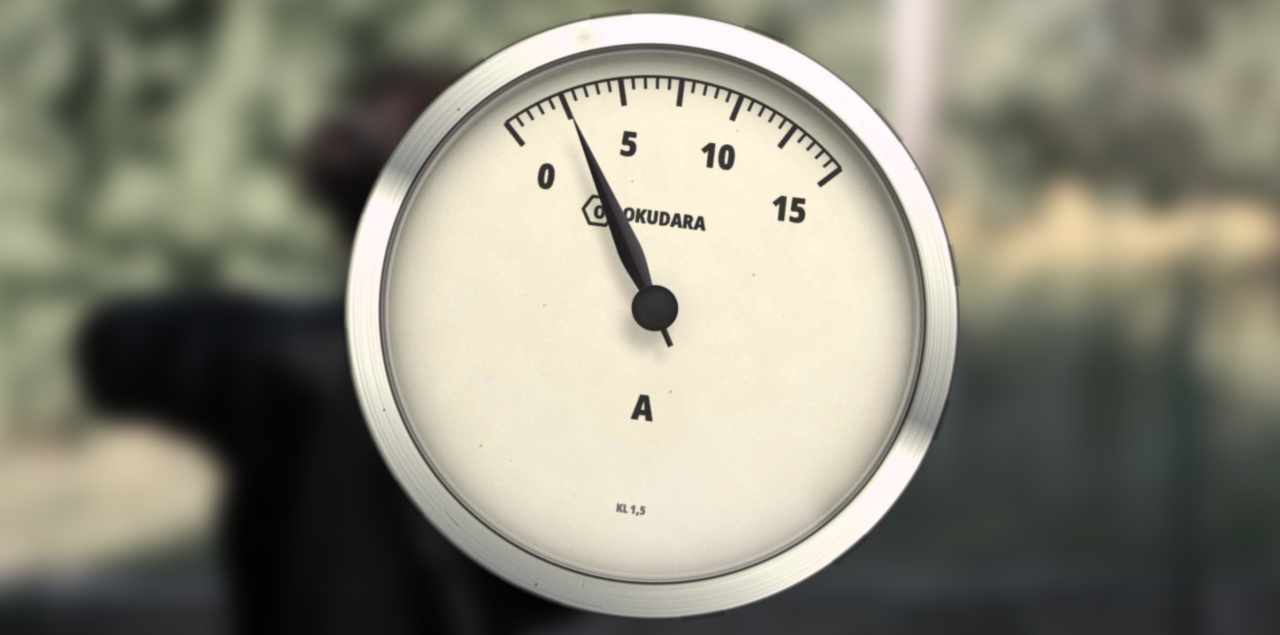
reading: 2.5
